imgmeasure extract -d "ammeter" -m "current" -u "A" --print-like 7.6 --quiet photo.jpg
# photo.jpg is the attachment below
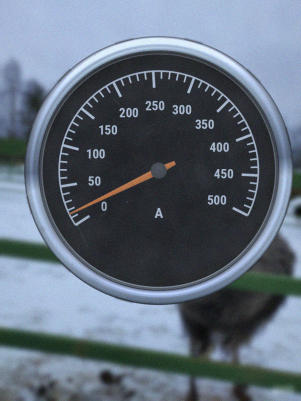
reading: 15
